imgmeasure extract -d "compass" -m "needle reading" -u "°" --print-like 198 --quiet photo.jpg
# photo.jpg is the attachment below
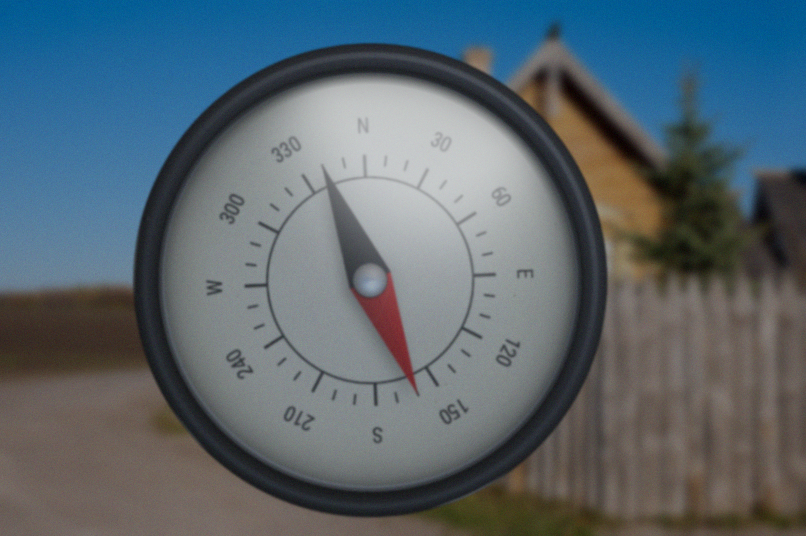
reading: 160
